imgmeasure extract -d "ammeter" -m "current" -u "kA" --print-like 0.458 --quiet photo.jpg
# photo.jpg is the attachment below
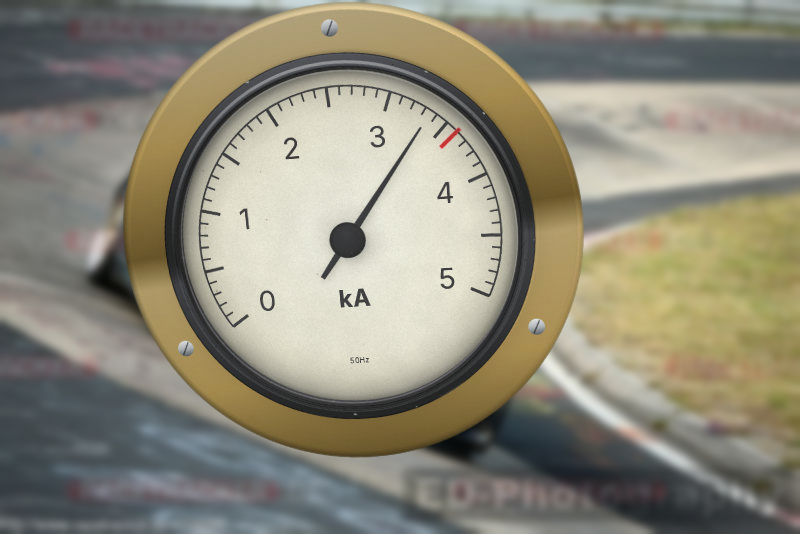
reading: 3.35
